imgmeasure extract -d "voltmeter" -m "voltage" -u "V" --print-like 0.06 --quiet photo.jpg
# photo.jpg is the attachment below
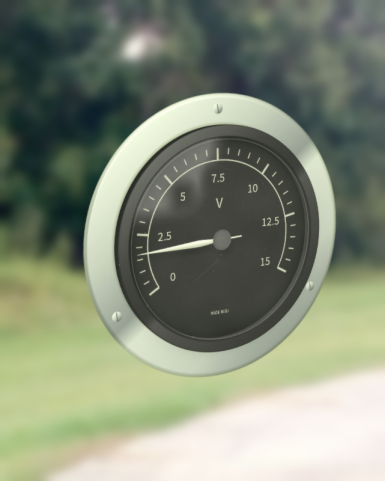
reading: 1.75
